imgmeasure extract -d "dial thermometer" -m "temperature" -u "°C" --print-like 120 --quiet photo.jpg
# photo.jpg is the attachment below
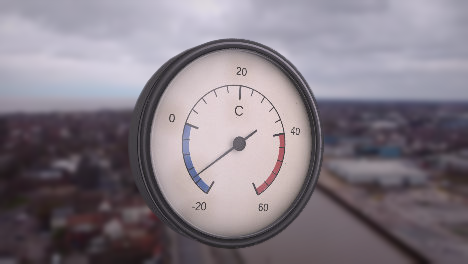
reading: -14
